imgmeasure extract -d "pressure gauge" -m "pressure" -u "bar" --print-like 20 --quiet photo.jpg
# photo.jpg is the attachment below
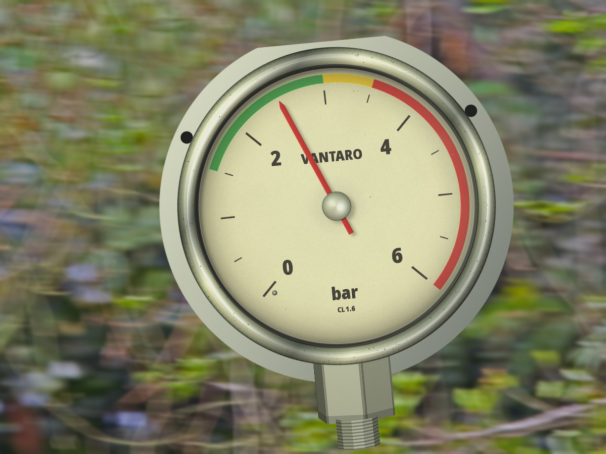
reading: 2.5
